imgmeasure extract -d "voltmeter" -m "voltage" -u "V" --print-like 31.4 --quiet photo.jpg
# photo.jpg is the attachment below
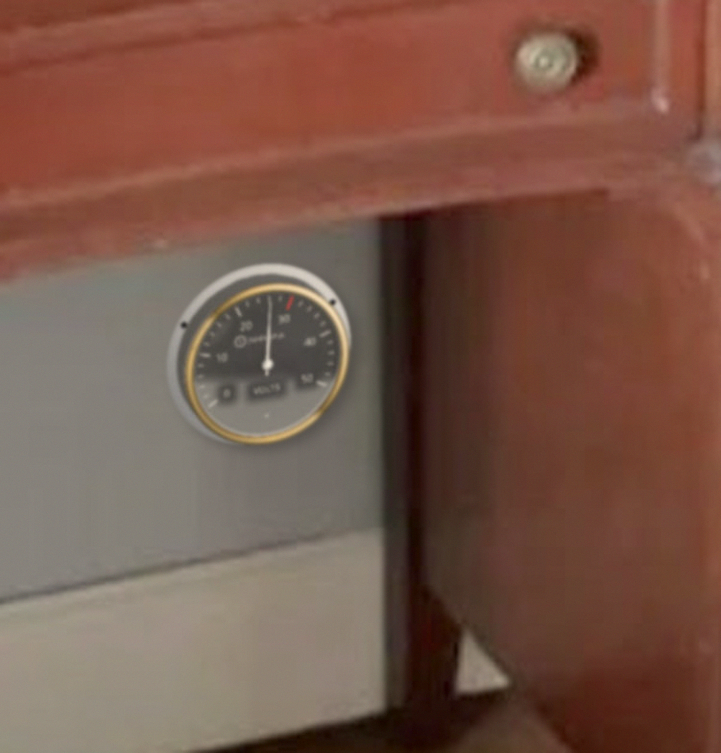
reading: 26
